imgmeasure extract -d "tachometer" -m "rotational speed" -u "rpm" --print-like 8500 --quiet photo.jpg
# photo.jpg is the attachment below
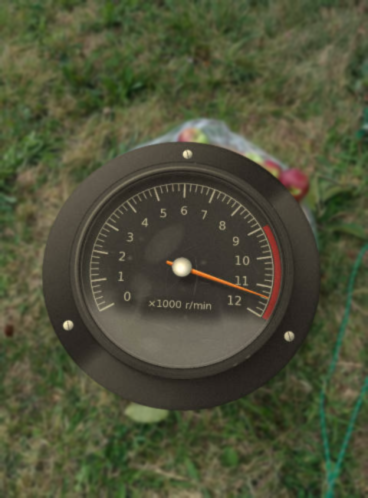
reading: 11400
